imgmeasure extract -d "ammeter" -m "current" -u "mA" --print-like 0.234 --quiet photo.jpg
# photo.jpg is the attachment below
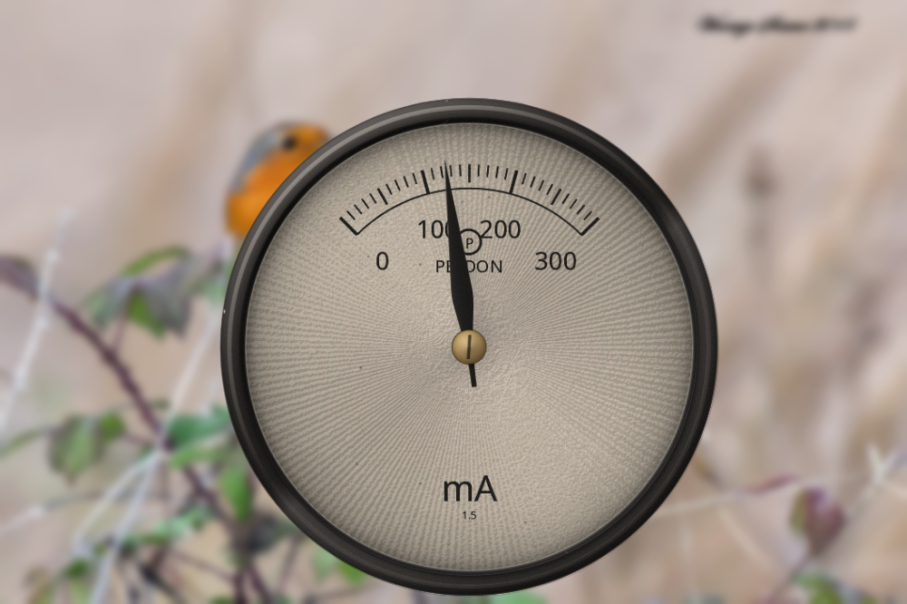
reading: 125
